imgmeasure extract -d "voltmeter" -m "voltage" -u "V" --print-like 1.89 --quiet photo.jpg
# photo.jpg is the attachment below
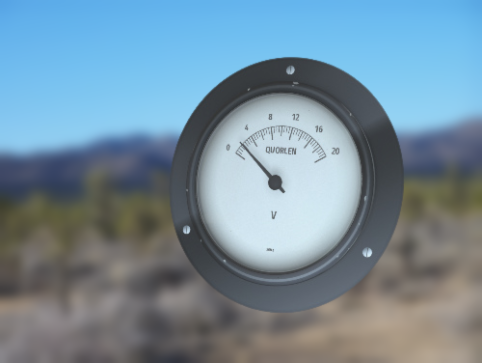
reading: 2
